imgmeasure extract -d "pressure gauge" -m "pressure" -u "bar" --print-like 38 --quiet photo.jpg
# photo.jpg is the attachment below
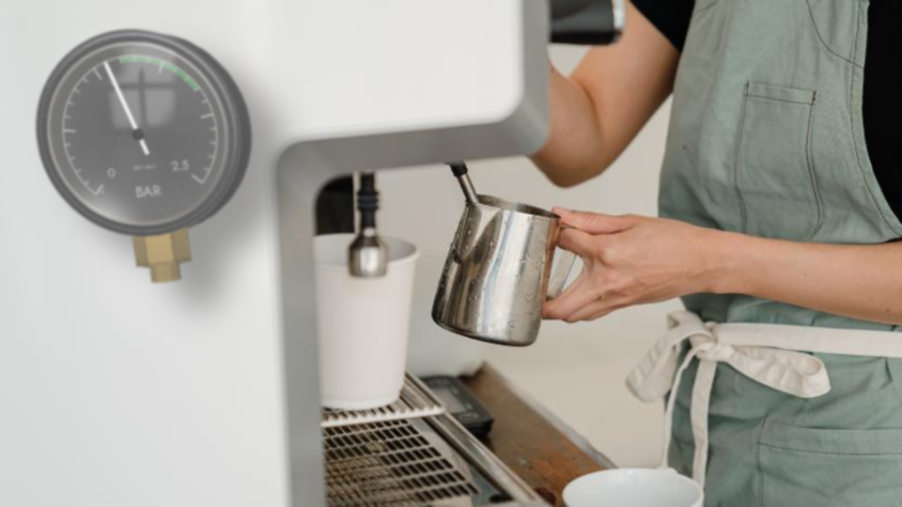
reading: 1.1
